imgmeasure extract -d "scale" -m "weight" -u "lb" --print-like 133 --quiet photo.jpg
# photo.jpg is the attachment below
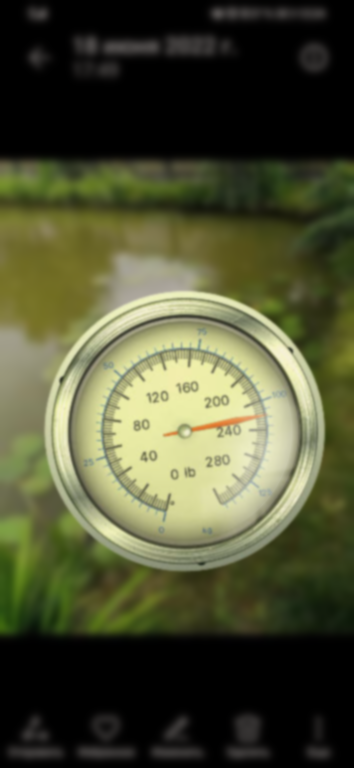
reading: 230
